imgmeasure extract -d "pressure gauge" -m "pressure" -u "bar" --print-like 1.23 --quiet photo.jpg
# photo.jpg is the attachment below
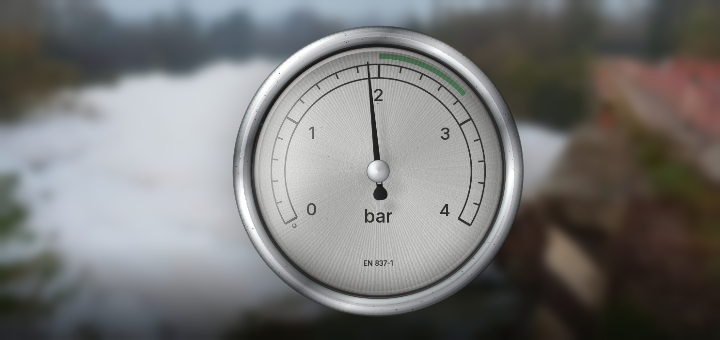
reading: 1.9
